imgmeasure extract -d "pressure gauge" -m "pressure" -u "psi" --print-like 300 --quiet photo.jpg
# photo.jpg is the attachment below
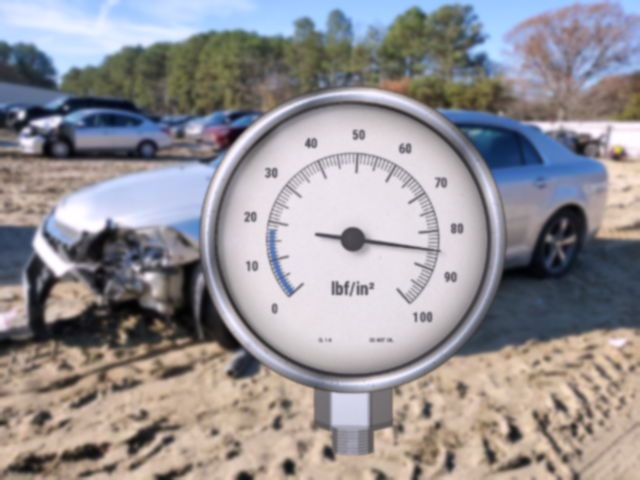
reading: 85
